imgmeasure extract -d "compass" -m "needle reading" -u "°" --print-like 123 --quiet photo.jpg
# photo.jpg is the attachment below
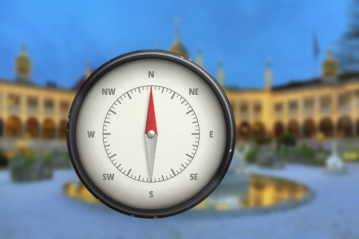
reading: 0
